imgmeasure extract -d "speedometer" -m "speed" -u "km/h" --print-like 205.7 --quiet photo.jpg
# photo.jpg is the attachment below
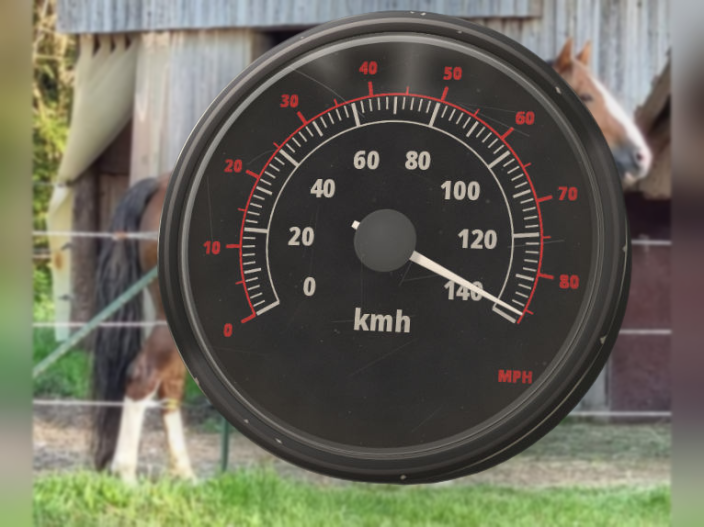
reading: 138
